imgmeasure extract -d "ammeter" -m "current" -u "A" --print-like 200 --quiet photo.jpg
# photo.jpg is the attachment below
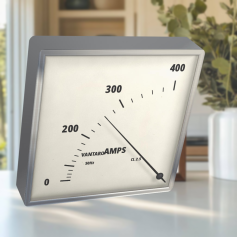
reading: 260
